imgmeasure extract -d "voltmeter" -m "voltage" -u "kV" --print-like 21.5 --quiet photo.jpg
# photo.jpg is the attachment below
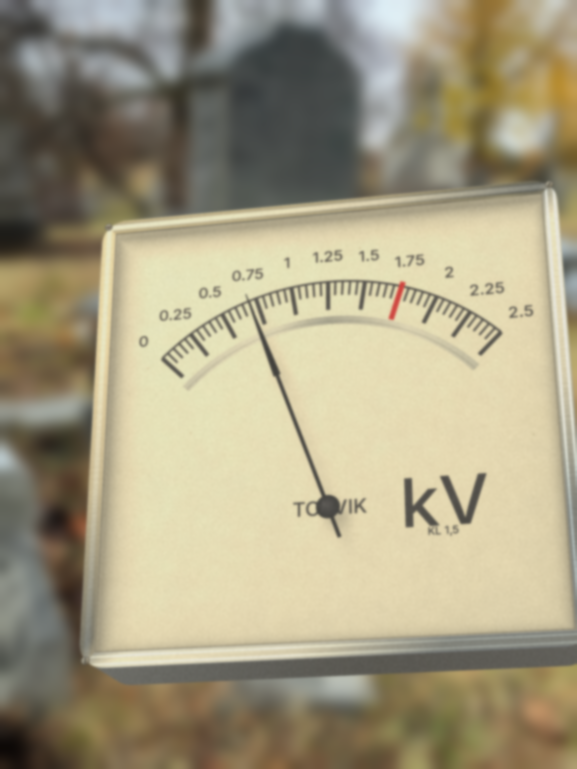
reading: 0.7
